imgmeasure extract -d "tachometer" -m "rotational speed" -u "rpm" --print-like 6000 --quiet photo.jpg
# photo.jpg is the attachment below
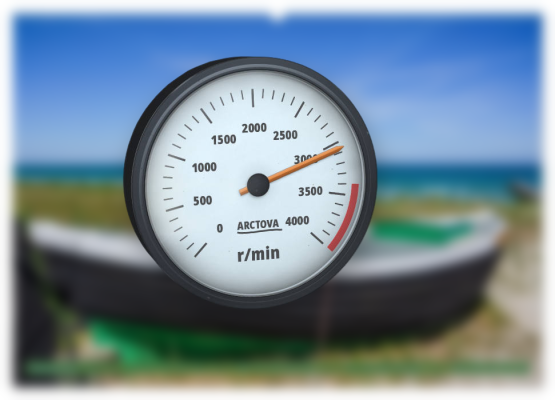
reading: 3050
